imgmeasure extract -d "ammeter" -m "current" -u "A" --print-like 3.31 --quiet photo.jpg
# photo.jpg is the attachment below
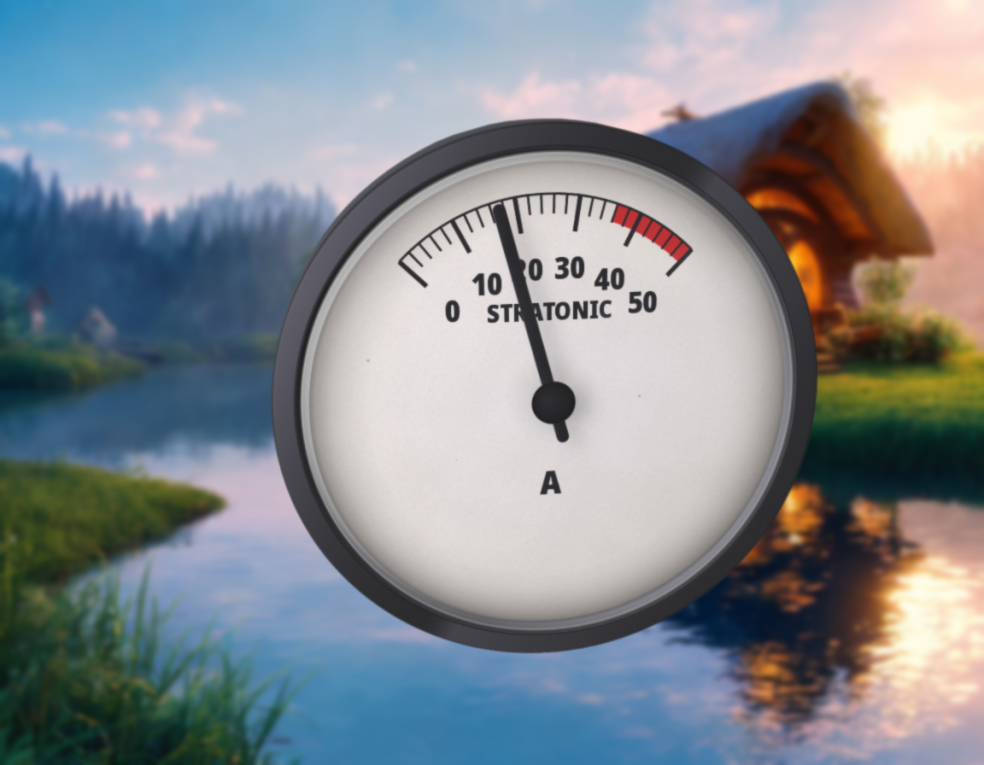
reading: 17
